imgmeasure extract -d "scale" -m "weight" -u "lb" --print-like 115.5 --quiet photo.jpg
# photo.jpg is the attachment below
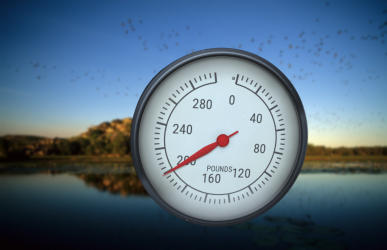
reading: 200
